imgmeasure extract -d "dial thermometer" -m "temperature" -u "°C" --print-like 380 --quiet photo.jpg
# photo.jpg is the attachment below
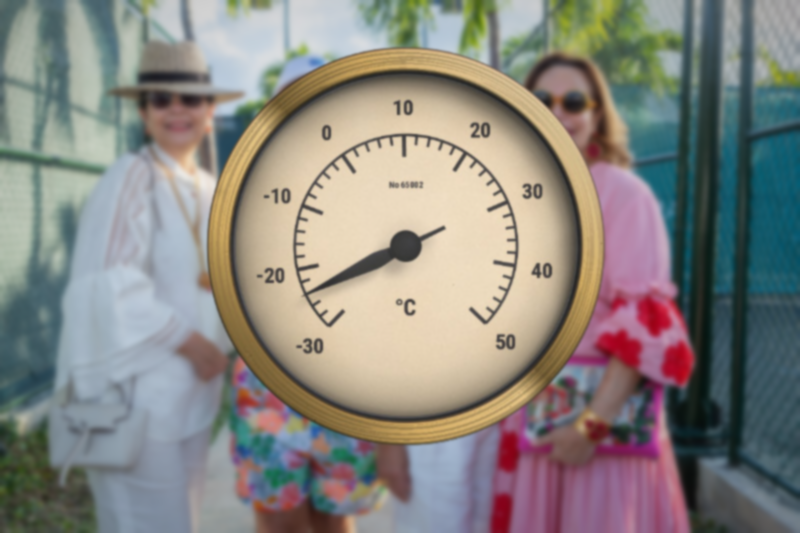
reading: -24
